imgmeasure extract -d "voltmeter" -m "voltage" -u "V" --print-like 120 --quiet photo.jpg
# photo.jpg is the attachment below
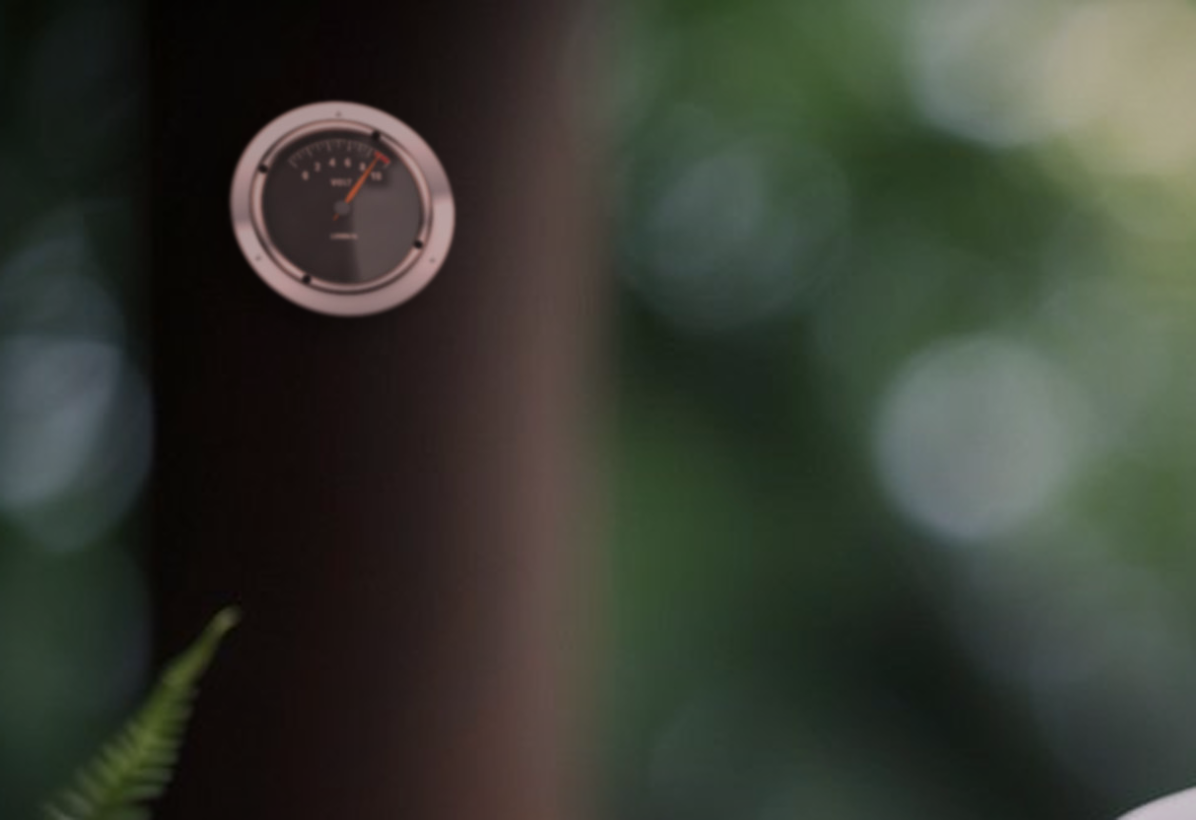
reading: 9
